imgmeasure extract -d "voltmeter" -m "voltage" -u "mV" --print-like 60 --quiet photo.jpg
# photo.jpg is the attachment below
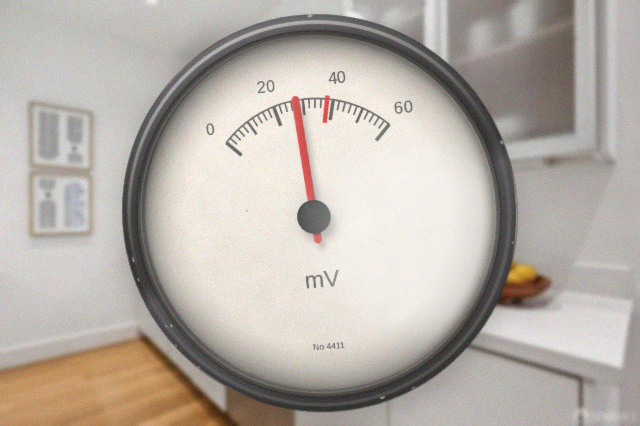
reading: 28
